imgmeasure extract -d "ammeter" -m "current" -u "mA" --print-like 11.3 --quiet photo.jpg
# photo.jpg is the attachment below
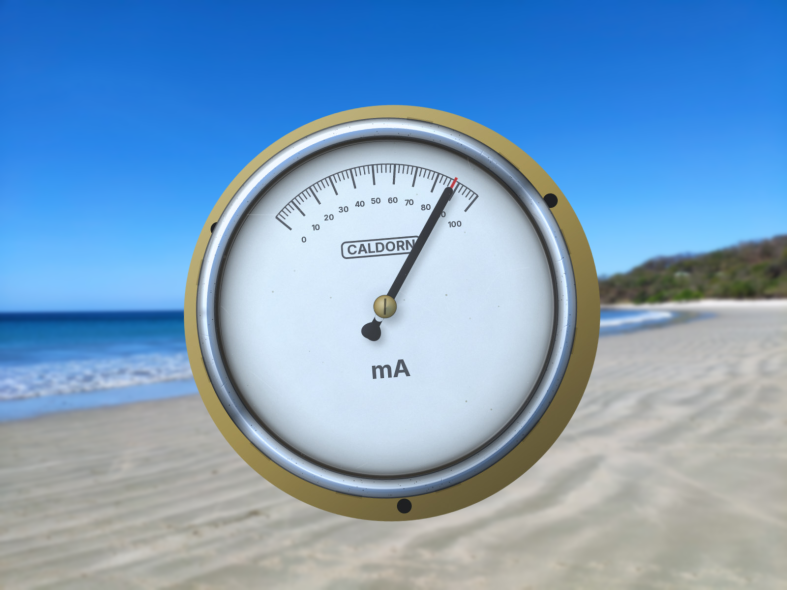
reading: 88
